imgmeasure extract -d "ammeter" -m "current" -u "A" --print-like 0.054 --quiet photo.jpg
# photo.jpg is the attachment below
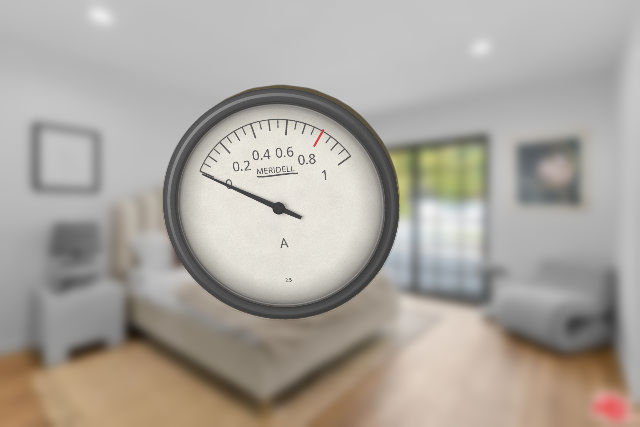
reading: 0
